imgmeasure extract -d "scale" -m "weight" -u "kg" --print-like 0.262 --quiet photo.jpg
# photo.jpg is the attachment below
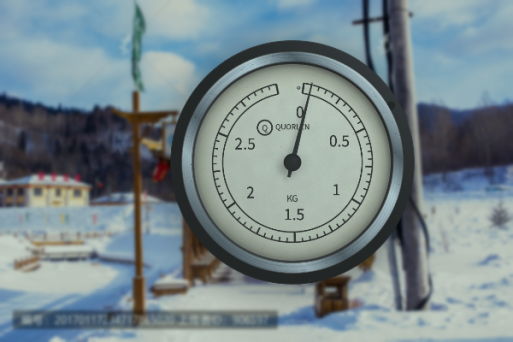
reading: 0.05
